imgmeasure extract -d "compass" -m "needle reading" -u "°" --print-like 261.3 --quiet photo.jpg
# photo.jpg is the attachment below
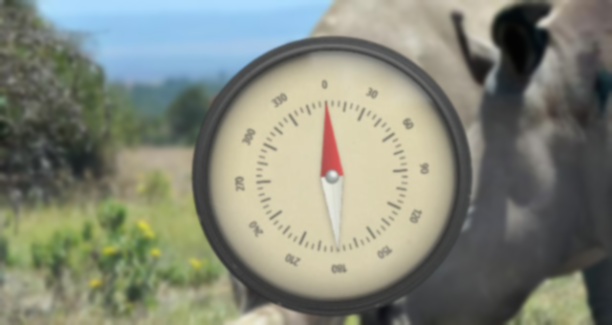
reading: 0
